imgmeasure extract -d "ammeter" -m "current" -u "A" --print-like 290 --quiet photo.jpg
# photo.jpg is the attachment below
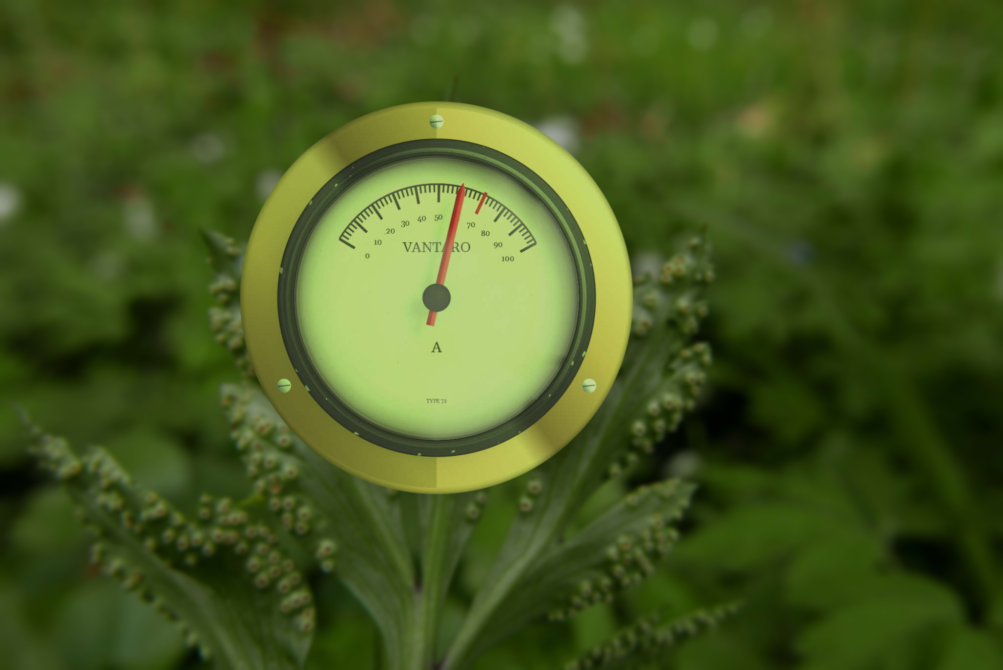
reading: 60
